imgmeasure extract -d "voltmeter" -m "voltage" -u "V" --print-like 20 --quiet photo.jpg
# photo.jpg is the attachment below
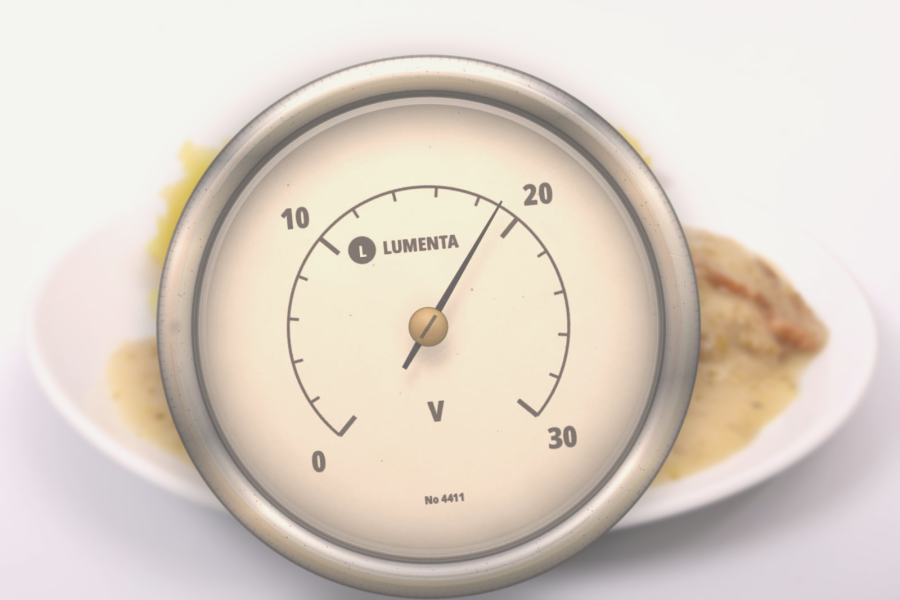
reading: 19
